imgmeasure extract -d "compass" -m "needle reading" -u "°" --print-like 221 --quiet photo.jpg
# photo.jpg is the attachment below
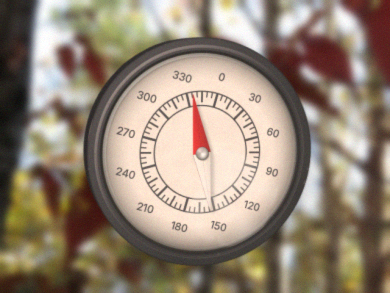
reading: 335
